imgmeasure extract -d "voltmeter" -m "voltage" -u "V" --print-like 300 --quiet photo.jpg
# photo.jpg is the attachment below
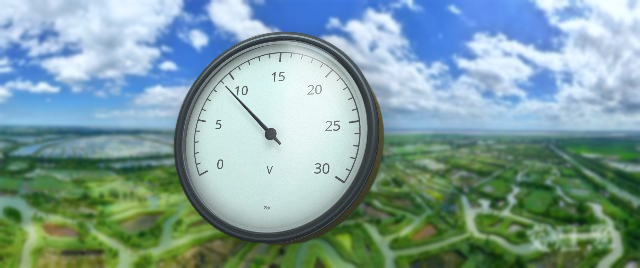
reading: 9
